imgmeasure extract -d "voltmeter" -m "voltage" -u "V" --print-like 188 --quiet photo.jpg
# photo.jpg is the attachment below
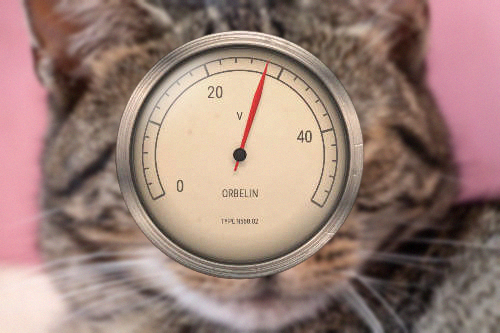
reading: 28
